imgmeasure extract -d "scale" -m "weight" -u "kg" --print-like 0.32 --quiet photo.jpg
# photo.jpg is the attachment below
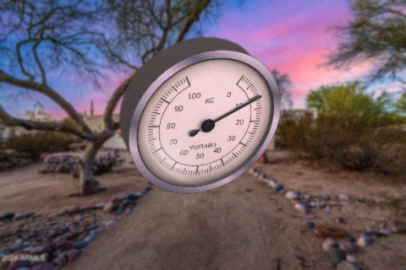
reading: 10
